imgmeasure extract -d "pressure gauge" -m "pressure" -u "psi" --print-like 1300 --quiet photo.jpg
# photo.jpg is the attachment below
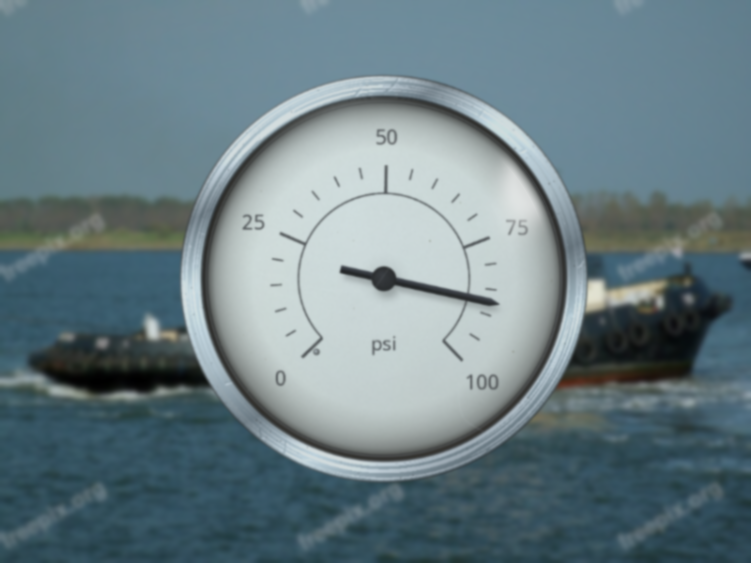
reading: 87.5
